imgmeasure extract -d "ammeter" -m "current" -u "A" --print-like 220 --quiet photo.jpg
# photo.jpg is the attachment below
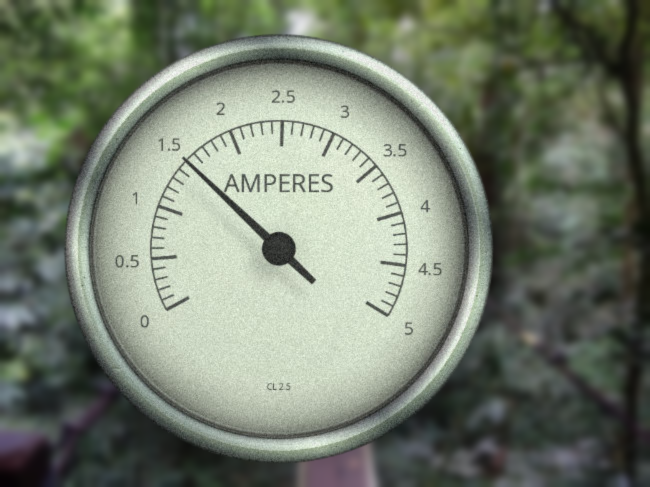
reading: 1.5
